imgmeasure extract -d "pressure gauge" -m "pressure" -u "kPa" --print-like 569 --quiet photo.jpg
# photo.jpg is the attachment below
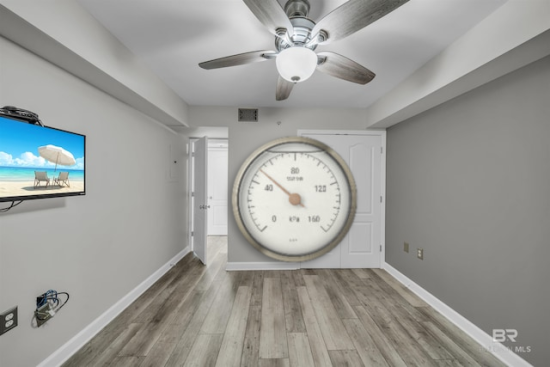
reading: 50
